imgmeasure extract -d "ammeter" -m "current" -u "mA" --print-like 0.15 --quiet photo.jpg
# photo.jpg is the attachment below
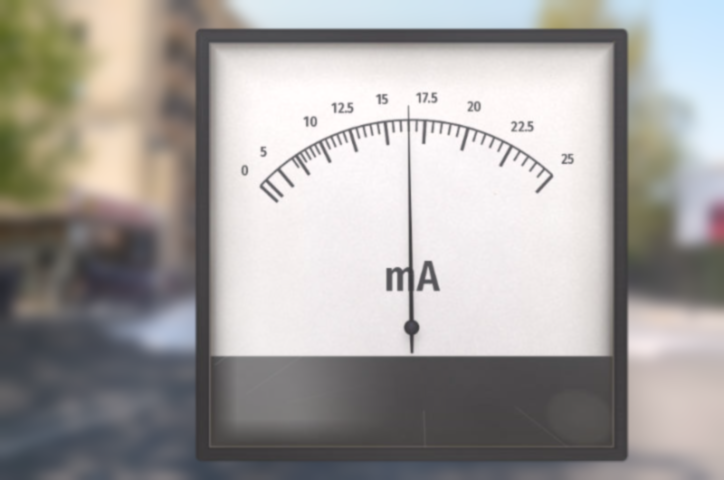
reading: 16.5
